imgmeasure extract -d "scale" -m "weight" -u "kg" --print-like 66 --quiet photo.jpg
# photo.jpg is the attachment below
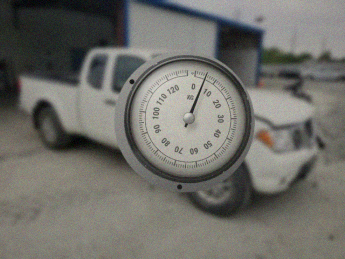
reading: 5
